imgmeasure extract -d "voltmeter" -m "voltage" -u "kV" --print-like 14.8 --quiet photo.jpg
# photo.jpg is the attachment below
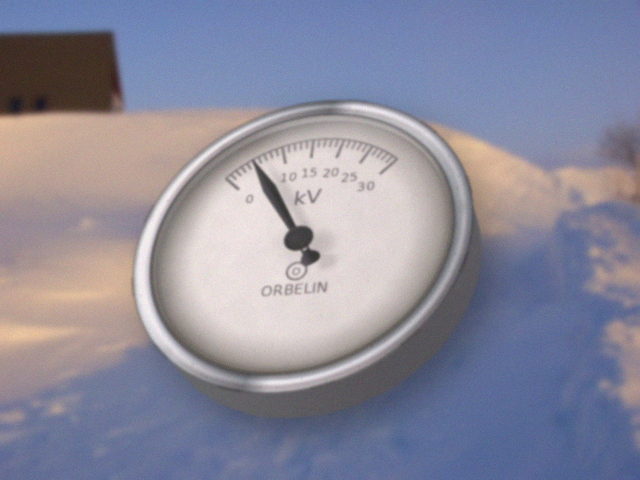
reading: 5
